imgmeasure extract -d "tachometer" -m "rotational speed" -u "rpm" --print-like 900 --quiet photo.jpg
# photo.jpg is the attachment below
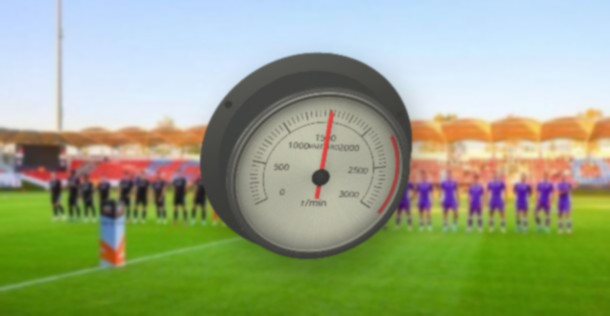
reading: 1500
